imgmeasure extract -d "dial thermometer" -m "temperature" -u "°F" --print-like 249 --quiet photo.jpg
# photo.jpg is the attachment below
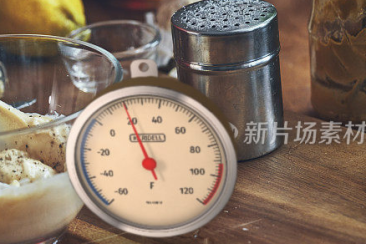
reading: 20
